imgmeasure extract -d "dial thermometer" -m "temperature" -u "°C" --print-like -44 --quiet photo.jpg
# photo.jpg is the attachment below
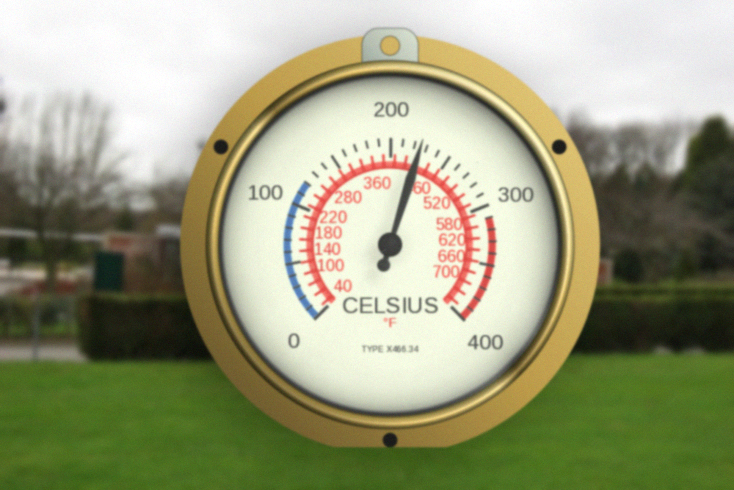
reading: 225
